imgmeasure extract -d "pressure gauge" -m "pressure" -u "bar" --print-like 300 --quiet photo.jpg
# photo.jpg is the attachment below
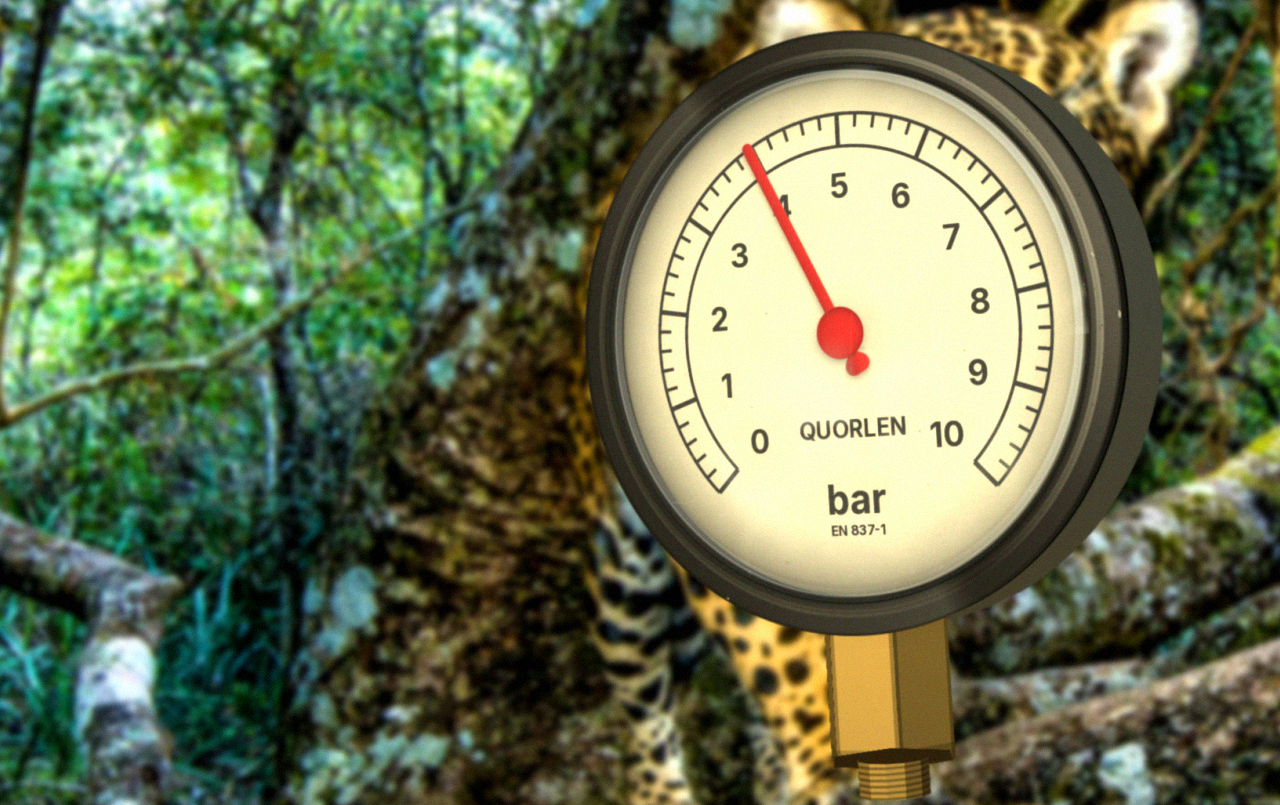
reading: 4
